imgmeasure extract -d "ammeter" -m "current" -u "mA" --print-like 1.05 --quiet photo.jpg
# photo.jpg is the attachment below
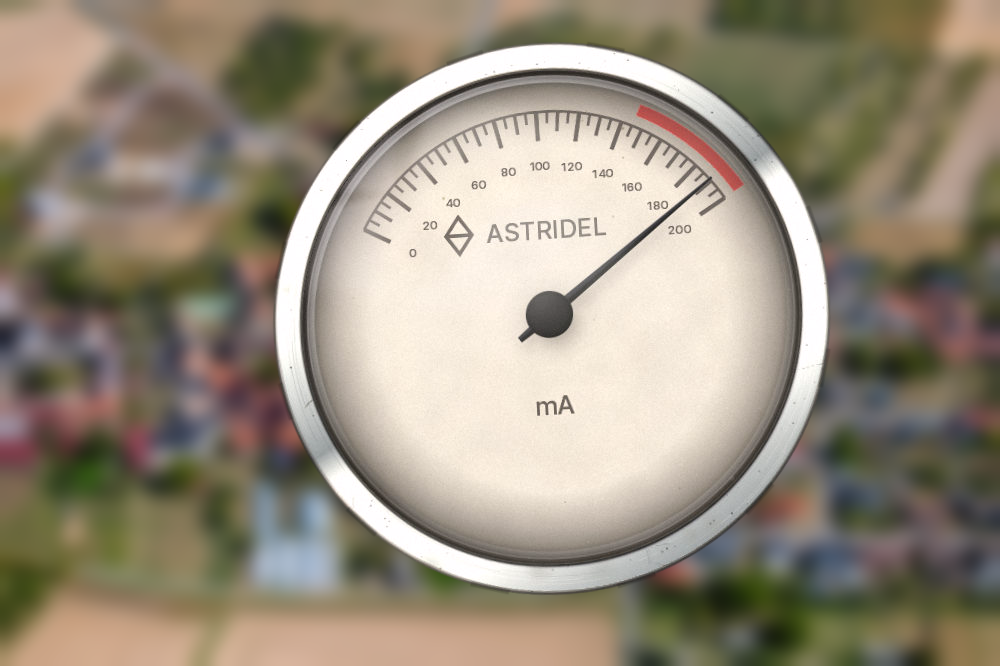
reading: 190
